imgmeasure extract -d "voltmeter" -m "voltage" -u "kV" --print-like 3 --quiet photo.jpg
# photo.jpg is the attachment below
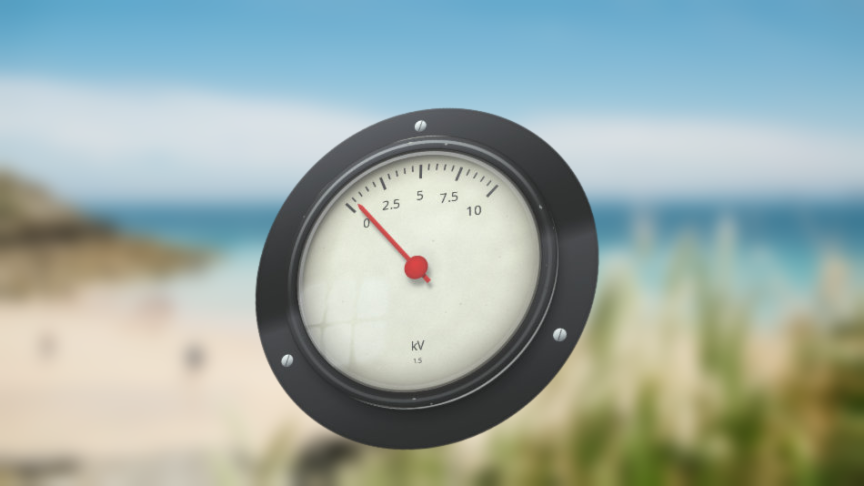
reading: 0.5
